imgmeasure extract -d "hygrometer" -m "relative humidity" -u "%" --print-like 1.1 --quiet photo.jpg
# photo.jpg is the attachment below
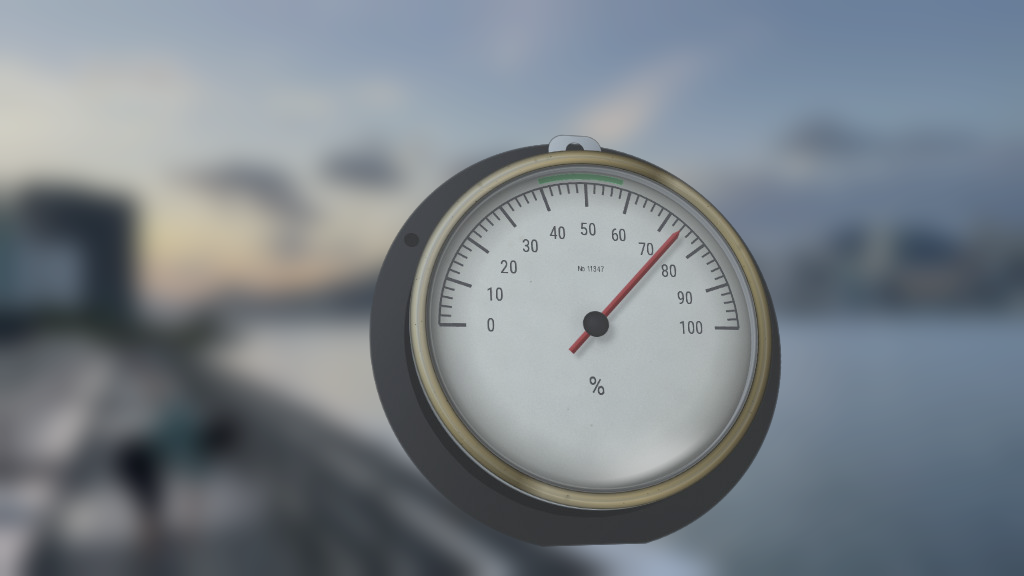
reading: 74
